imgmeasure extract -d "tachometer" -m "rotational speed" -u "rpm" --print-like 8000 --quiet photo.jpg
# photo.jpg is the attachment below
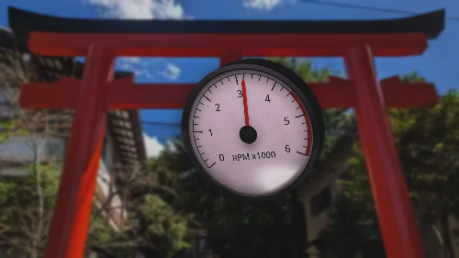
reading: 3200
